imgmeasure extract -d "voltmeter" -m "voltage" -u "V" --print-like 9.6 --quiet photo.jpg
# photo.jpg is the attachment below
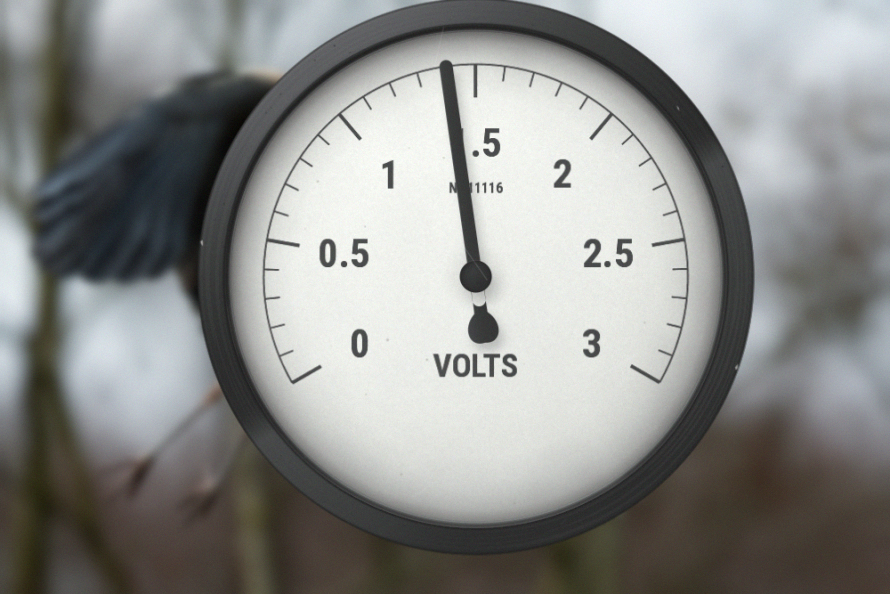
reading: 1.4
